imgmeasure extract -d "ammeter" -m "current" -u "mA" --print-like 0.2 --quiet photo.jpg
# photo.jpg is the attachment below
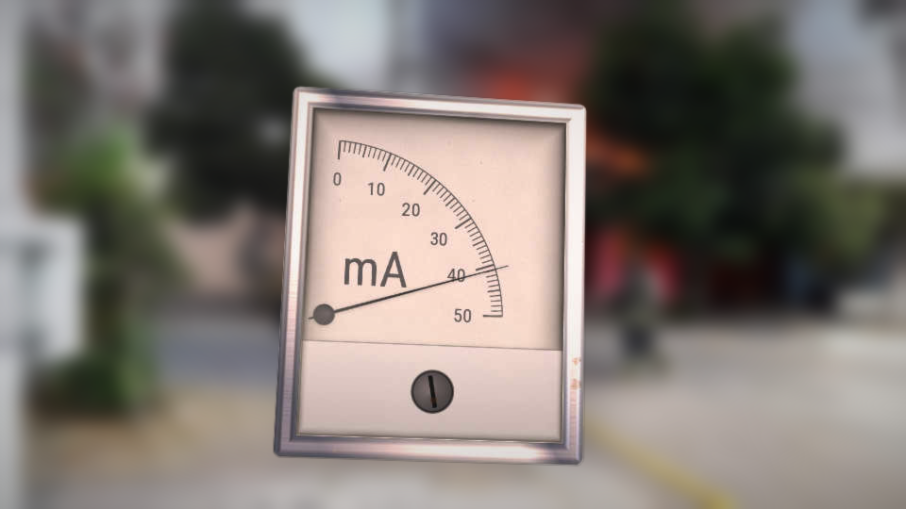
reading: 41
